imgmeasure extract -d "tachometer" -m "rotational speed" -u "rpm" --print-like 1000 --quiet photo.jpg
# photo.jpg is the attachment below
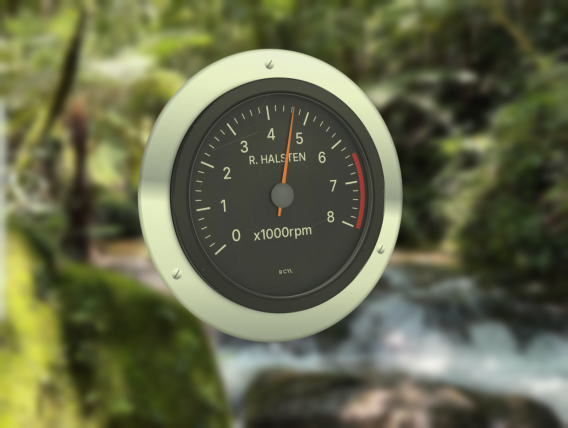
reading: 4600
